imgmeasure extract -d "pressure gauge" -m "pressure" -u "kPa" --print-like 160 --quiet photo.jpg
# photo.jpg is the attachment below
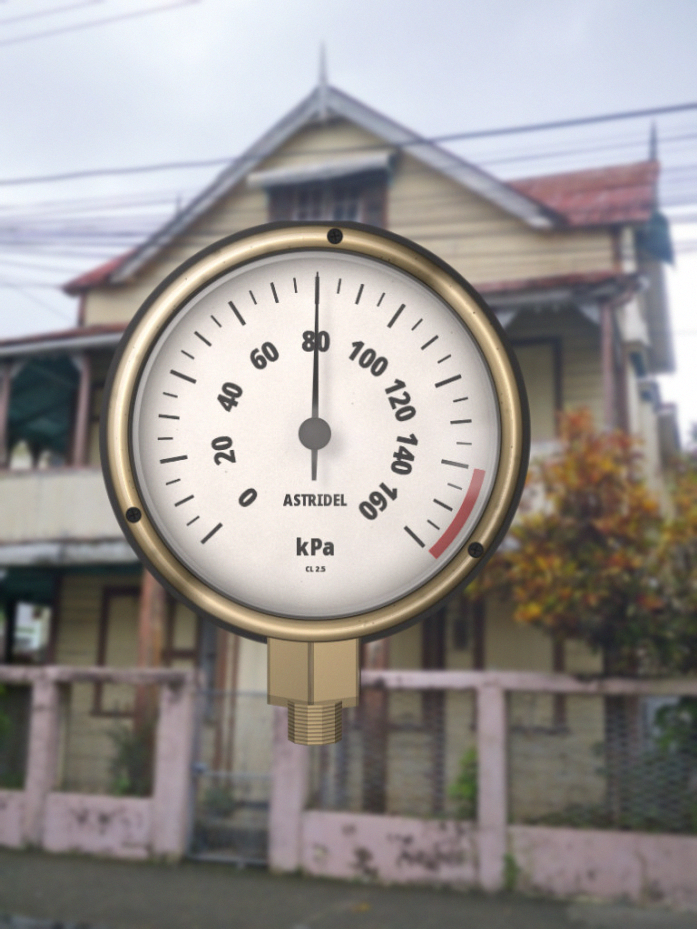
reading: 80
